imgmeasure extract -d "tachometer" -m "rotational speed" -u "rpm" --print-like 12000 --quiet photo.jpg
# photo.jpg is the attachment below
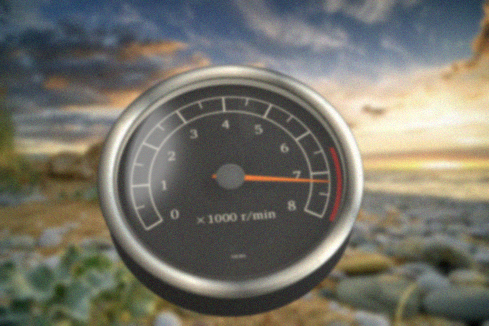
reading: 7250
